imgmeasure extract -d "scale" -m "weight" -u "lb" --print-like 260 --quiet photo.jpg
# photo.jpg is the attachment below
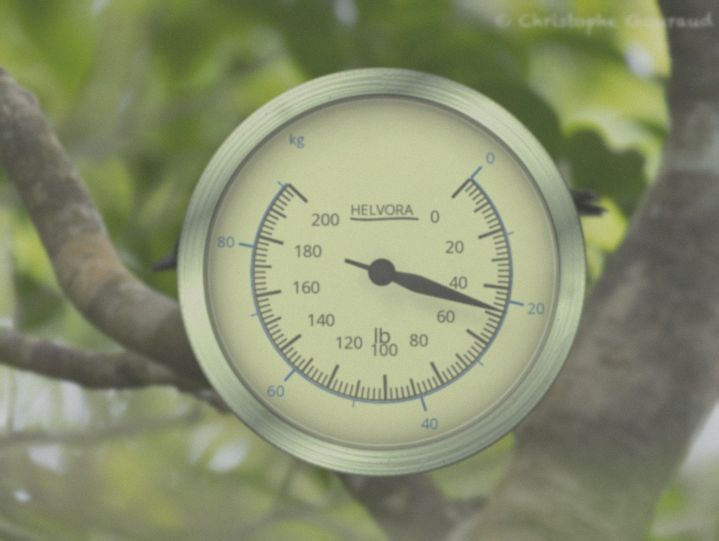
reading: 48
